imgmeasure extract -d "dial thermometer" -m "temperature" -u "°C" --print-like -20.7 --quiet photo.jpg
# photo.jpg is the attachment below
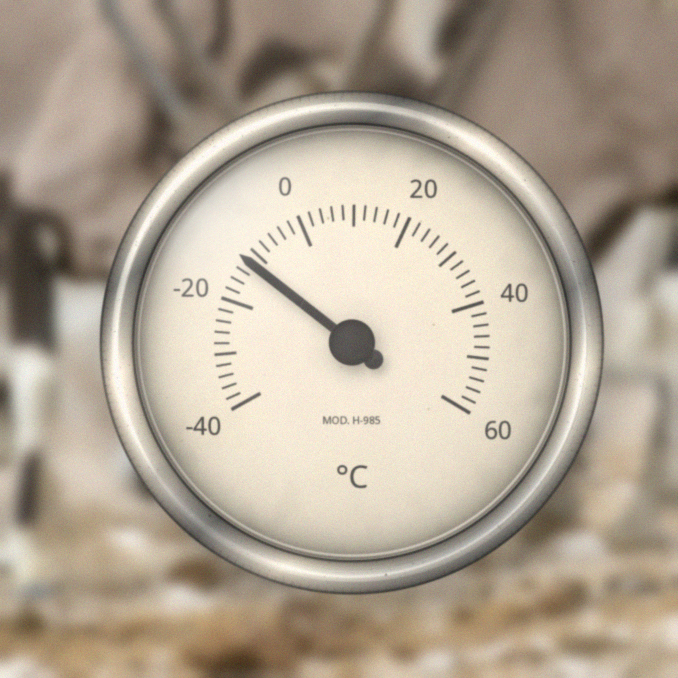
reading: -12
